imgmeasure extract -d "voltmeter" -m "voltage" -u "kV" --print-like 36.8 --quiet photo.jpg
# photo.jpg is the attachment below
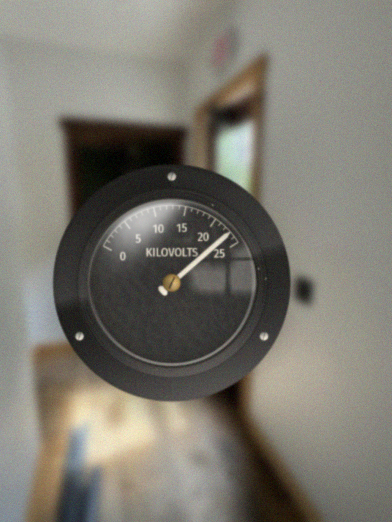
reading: 23
